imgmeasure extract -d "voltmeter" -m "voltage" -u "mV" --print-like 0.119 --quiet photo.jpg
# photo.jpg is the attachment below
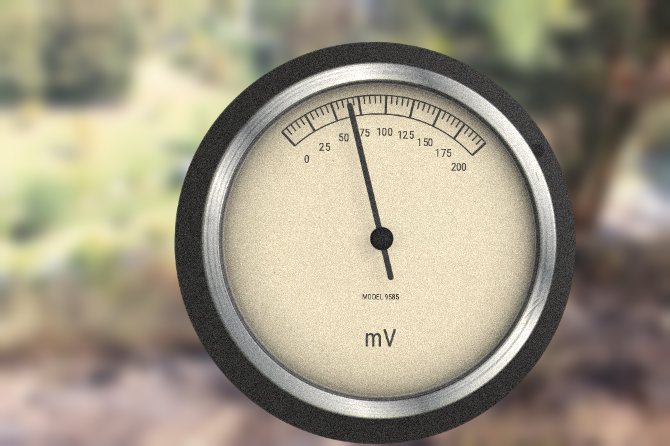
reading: 65
